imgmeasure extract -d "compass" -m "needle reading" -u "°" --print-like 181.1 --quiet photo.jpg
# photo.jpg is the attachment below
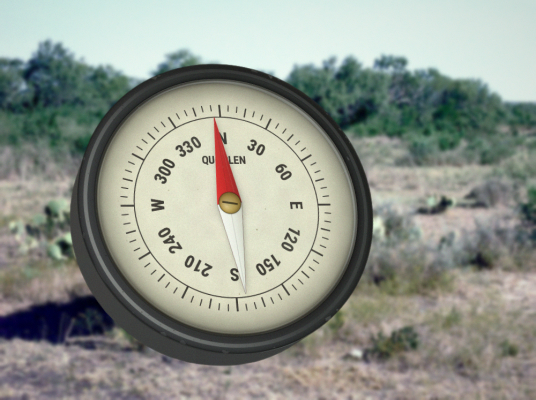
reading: 355
